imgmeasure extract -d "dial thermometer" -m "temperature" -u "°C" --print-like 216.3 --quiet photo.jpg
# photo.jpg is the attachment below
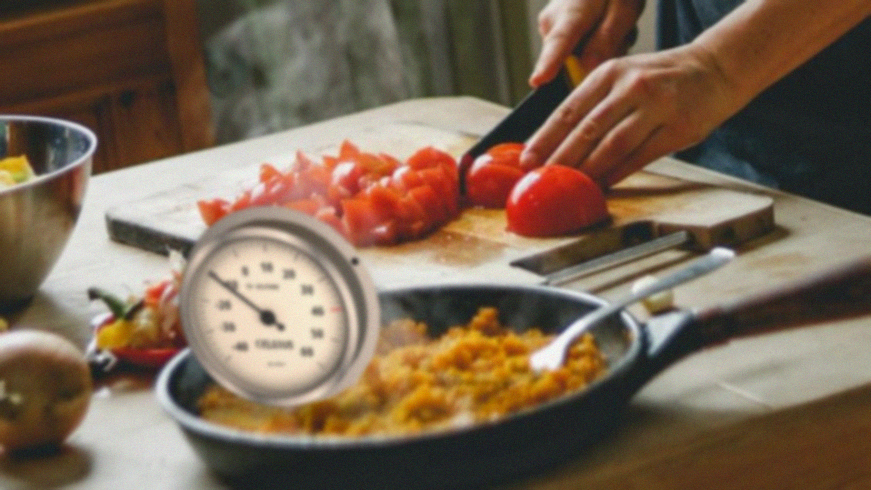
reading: -10
